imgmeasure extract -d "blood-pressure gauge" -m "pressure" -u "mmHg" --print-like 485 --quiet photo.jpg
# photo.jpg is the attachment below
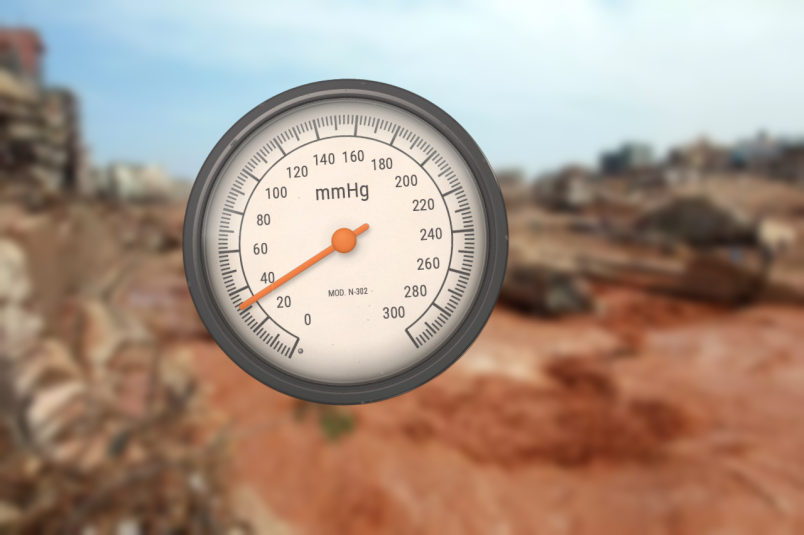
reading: 32
